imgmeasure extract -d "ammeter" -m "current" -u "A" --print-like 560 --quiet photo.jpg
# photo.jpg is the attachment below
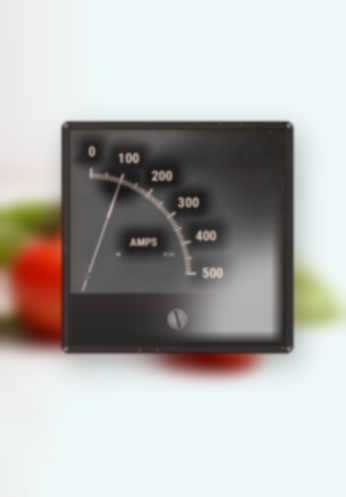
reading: 100
